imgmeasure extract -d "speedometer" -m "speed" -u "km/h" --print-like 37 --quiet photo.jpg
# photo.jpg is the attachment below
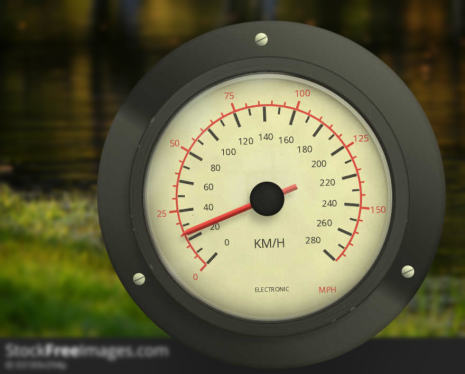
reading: 25
